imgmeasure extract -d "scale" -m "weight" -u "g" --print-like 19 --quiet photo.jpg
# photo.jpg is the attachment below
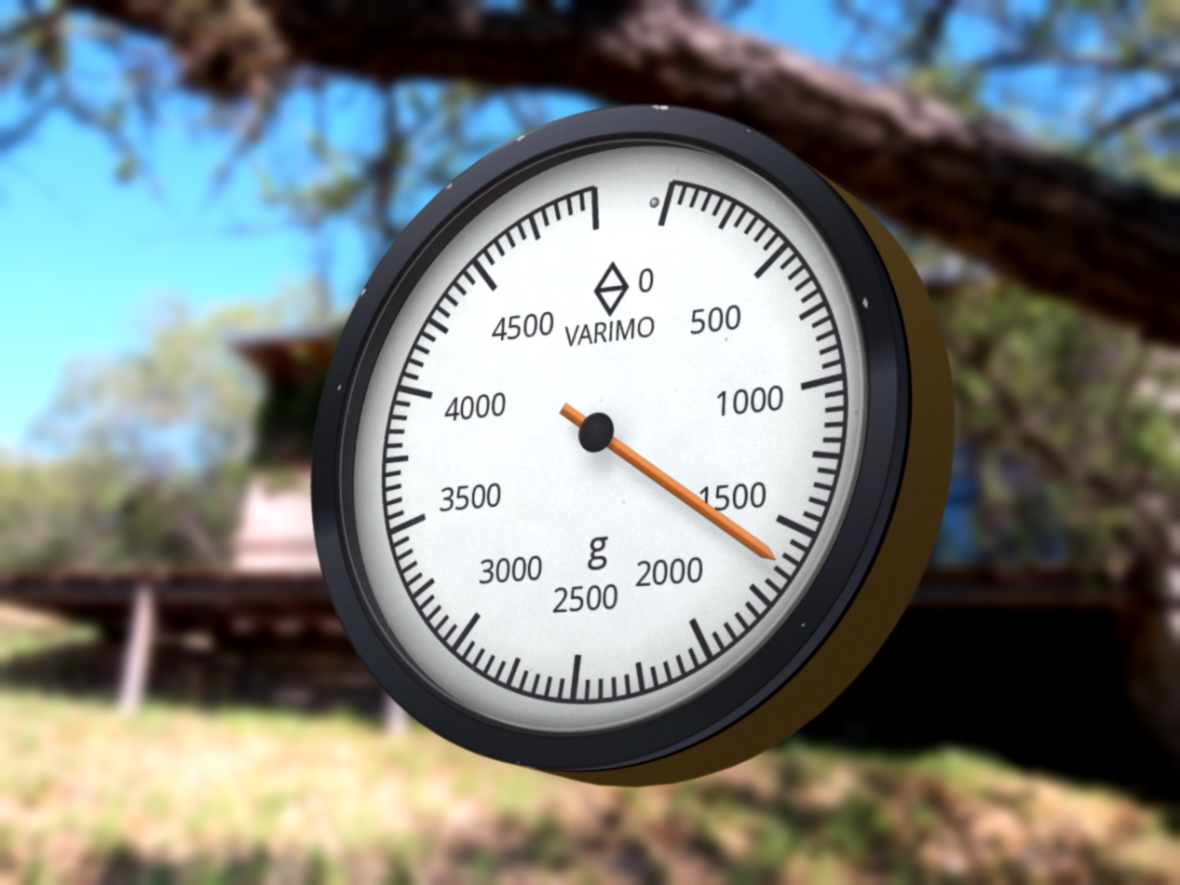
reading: 1625
